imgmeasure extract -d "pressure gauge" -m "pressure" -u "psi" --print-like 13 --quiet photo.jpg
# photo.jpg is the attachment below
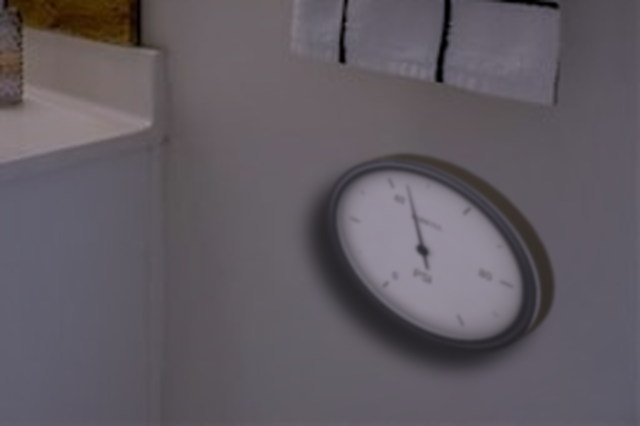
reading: 45
